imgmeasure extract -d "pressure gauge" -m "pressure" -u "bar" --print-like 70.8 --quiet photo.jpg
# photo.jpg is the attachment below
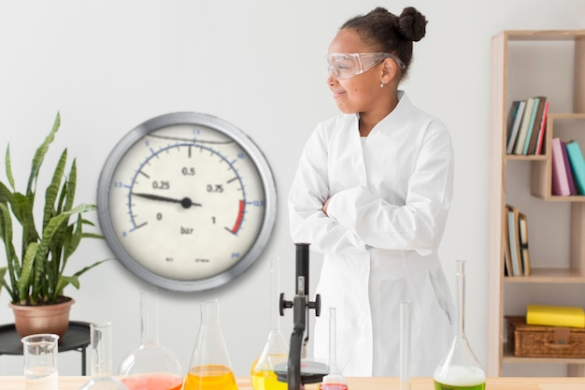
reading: 0.15
